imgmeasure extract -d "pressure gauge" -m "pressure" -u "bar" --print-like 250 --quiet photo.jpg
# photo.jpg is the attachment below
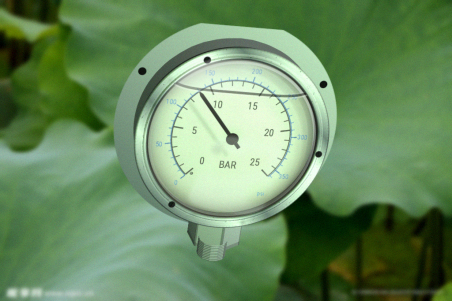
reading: 9
